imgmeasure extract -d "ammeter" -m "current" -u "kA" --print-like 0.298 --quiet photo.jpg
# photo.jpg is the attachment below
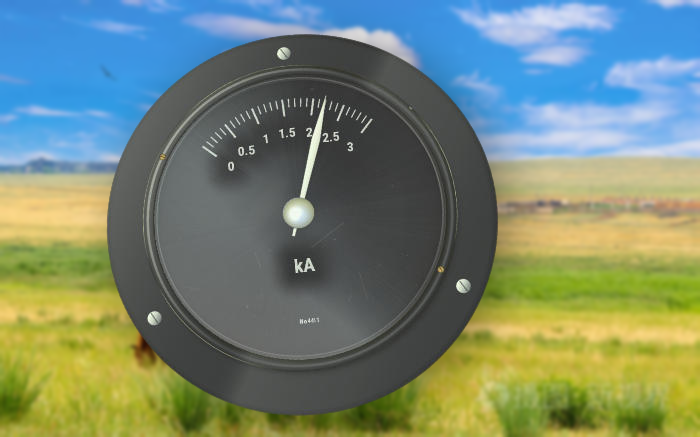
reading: 2.2
